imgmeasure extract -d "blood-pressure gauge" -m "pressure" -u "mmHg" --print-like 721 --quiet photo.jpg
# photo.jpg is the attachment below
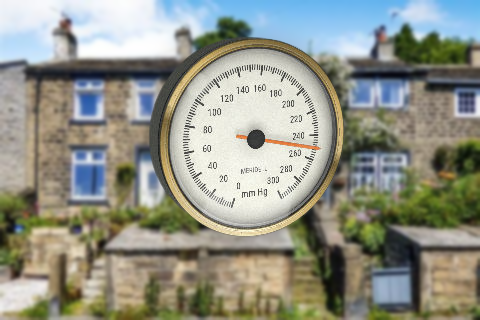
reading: 250
